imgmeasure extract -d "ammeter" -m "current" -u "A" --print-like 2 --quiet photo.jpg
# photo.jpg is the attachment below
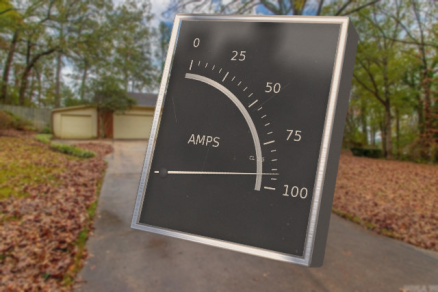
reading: 92.5
